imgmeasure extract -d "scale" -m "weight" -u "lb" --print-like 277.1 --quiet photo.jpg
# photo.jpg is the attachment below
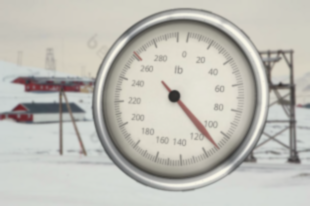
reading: 110
